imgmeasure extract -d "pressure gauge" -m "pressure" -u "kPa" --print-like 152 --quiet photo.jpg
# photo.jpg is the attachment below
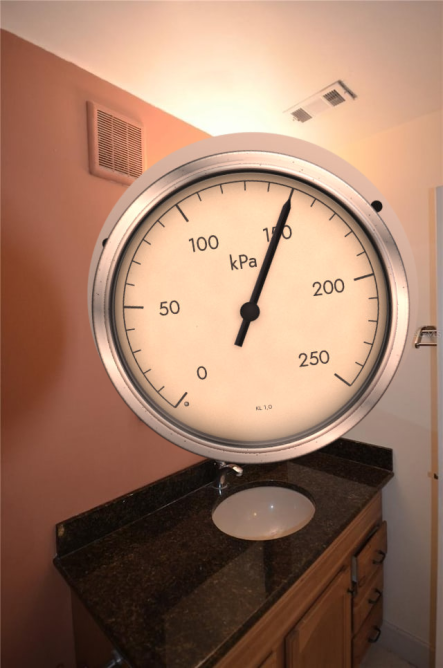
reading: 150
